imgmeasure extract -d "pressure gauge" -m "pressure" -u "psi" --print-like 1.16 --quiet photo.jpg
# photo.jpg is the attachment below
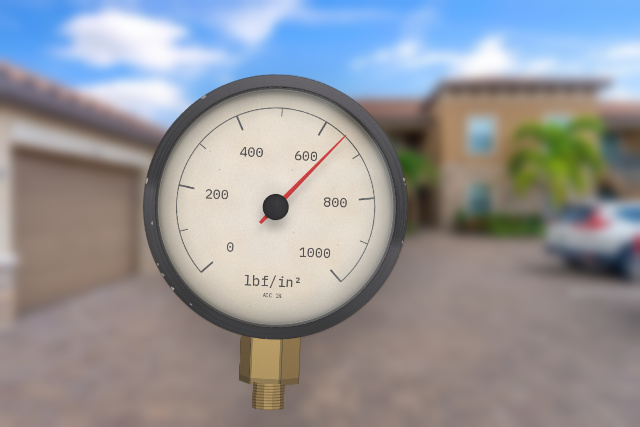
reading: 650
